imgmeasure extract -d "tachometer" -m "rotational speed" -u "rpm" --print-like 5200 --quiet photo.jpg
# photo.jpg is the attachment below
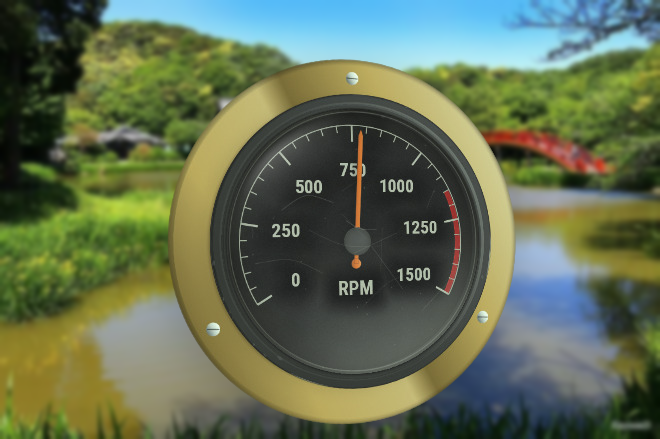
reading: 775
